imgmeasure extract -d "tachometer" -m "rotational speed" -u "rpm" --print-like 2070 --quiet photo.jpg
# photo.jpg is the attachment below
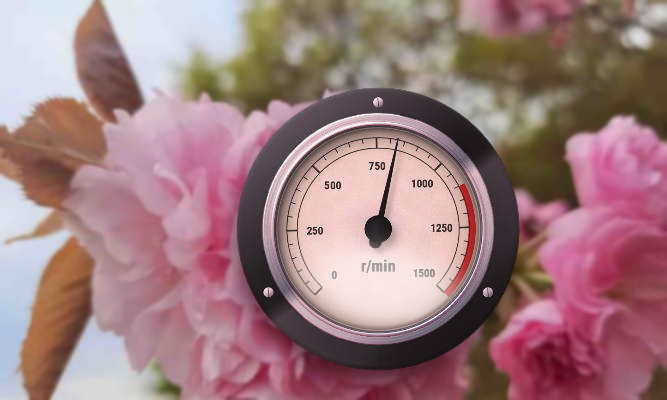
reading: 825
